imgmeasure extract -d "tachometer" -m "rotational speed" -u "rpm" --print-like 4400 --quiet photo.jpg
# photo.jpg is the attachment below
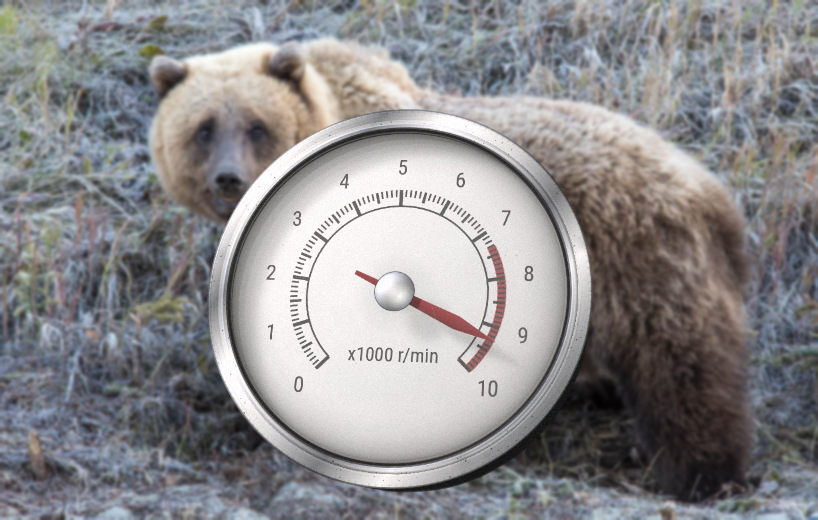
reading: 9300
